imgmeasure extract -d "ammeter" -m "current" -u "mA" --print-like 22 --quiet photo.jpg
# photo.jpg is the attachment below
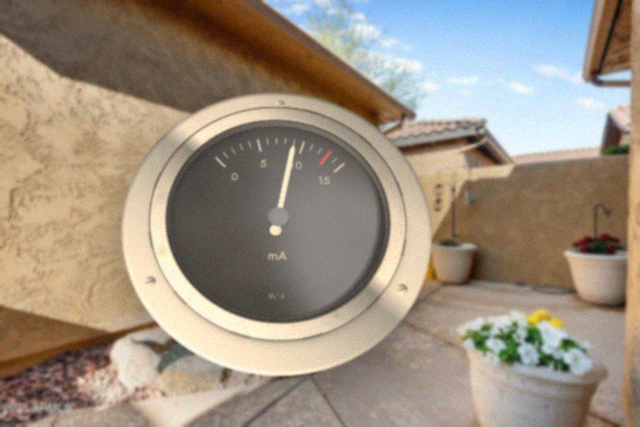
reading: 9
